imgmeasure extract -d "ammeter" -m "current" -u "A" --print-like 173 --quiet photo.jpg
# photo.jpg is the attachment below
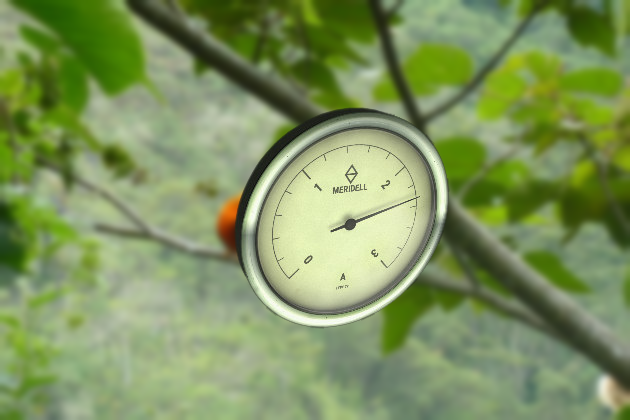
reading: 2.3
